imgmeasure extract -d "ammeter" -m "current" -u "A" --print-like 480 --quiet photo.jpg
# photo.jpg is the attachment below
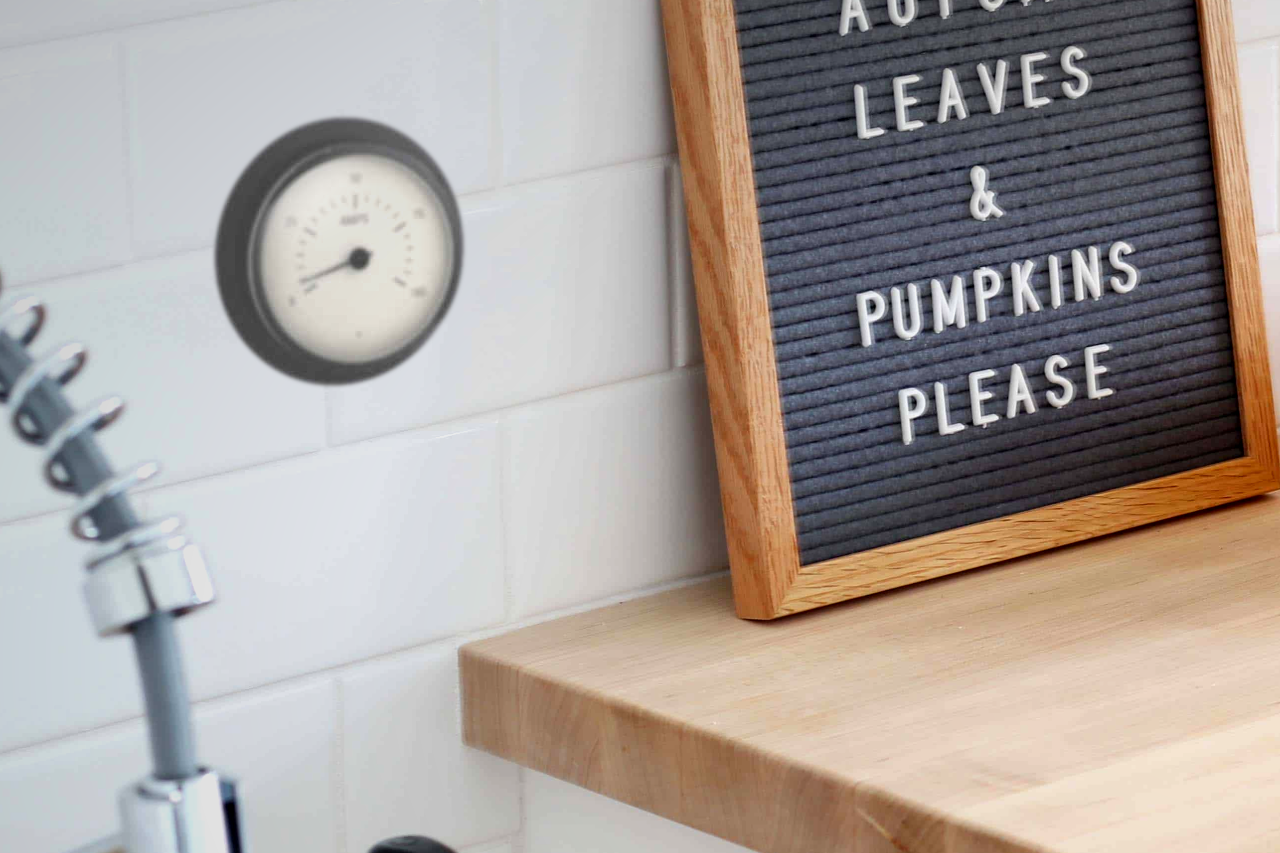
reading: 5
